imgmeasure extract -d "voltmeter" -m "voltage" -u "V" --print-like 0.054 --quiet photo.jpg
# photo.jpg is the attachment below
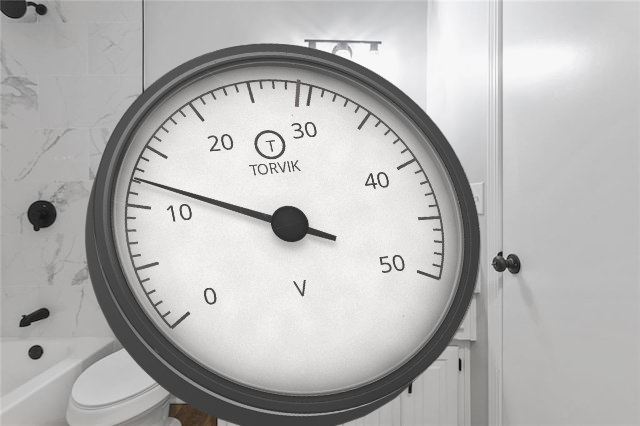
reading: 12
